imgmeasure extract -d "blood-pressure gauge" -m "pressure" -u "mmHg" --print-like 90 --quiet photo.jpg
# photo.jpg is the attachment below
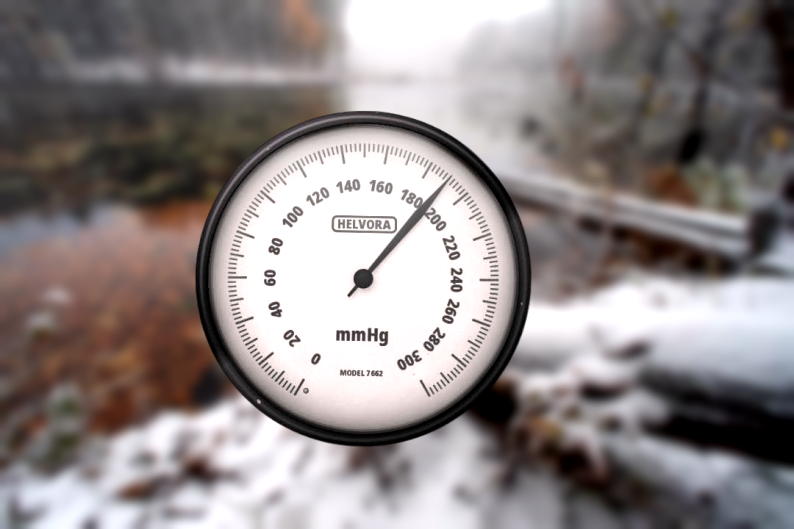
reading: 190
